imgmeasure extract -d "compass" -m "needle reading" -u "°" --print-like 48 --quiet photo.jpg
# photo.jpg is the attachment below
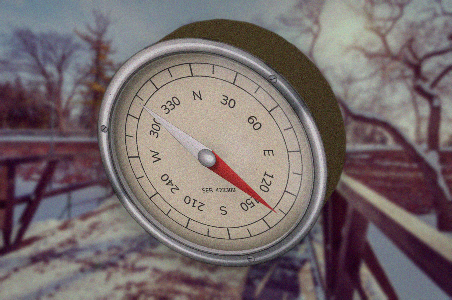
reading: 135
